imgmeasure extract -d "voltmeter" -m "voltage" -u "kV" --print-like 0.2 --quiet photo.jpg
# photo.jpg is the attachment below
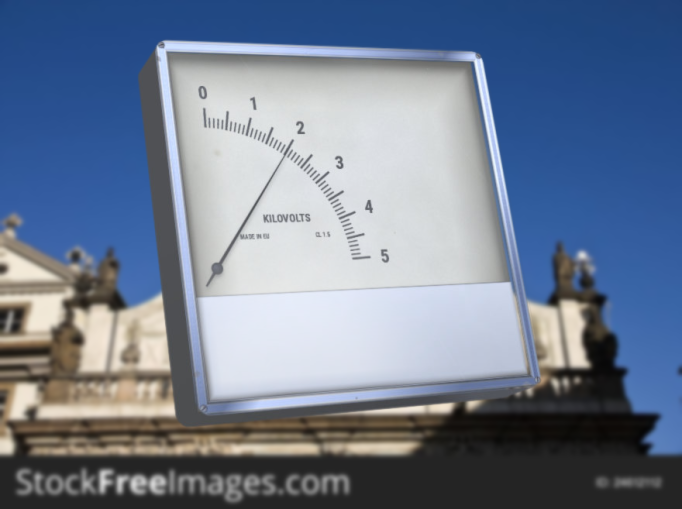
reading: 2
